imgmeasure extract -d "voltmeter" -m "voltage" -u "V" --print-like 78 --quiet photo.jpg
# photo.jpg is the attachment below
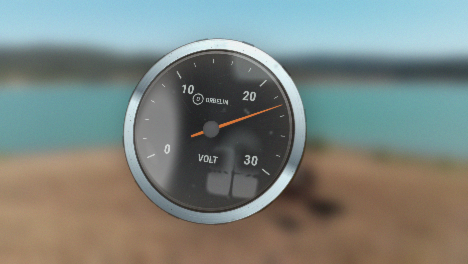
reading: 23
